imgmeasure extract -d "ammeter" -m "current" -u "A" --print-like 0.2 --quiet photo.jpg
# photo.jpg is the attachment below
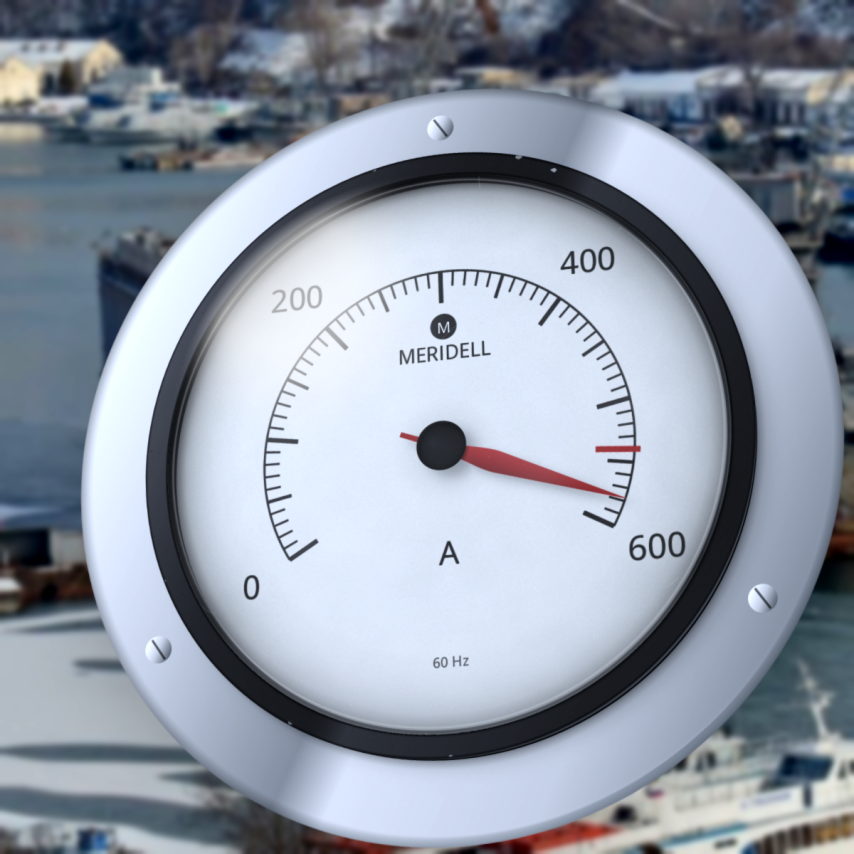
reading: 580
